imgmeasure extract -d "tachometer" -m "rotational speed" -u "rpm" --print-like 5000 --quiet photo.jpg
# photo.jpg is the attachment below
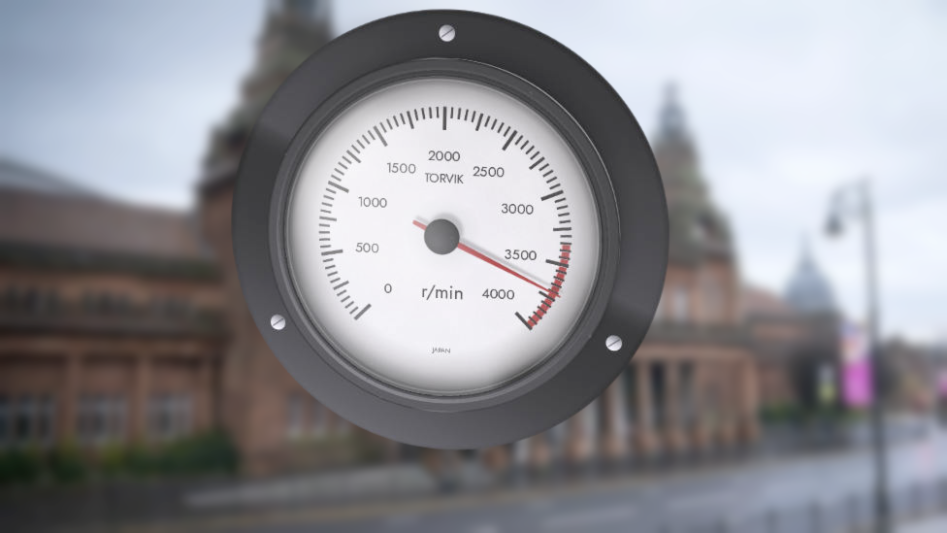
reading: 3700
